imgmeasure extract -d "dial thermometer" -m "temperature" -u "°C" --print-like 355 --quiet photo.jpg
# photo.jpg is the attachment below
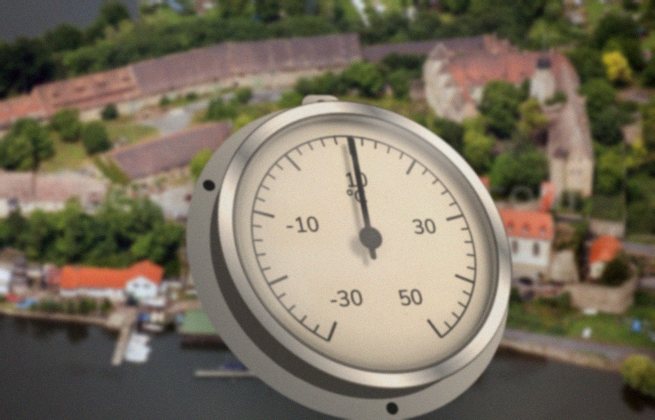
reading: 10
